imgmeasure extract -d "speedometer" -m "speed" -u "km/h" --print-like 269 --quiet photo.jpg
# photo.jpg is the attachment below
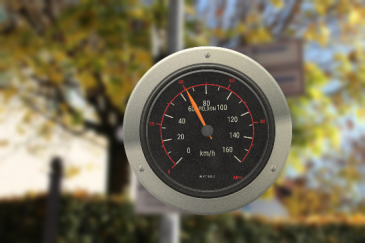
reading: 65
